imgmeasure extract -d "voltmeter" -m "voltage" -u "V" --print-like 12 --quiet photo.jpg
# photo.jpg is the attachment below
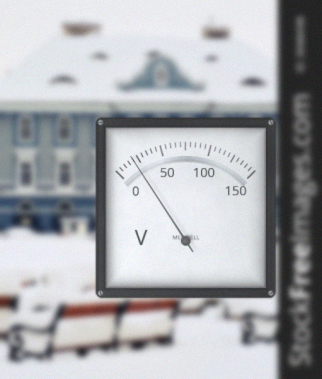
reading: 20
